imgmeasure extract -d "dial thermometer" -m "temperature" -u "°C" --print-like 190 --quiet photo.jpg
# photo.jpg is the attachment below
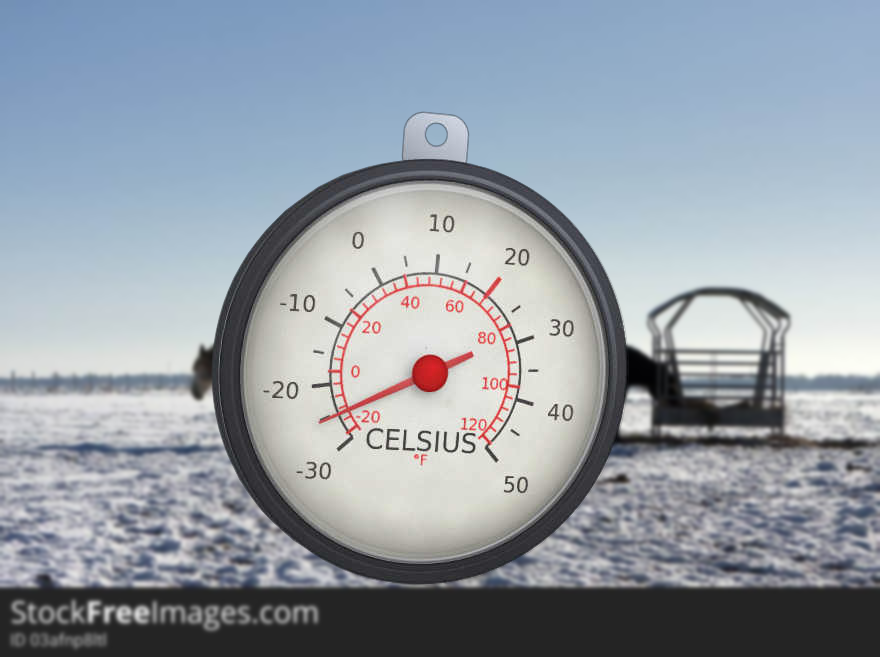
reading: -25
